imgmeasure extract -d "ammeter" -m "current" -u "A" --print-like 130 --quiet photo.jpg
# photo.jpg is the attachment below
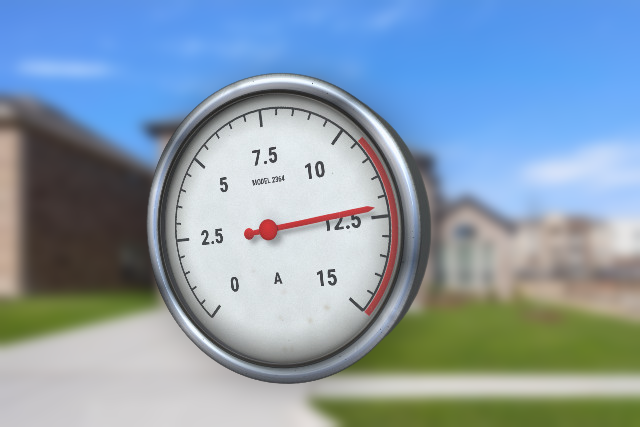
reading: 12.25
